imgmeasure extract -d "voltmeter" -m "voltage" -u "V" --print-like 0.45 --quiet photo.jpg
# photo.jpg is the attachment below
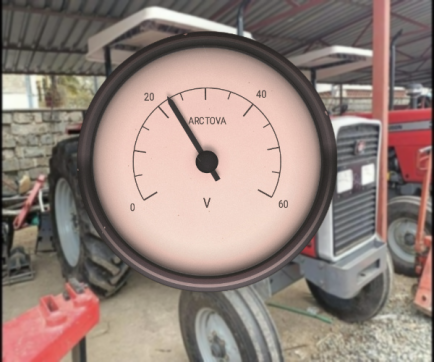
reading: 22.5
